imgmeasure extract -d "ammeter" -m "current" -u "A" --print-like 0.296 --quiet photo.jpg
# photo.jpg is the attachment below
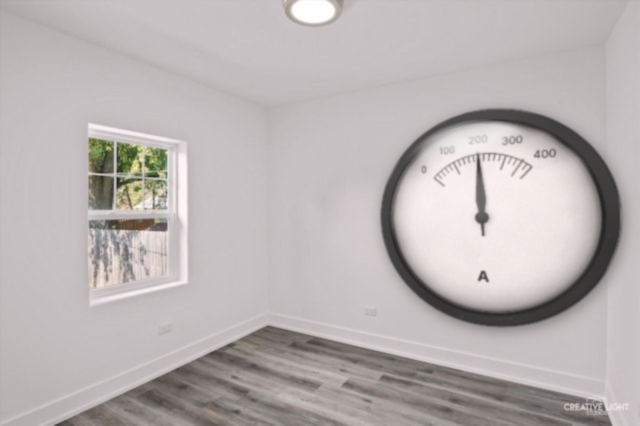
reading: 200
